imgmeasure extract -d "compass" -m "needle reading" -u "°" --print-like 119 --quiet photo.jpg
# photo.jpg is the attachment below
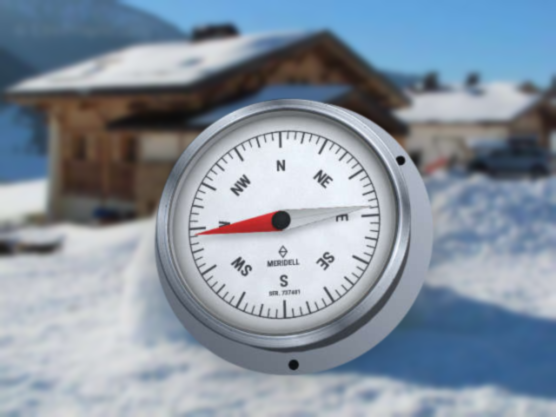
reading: 265
